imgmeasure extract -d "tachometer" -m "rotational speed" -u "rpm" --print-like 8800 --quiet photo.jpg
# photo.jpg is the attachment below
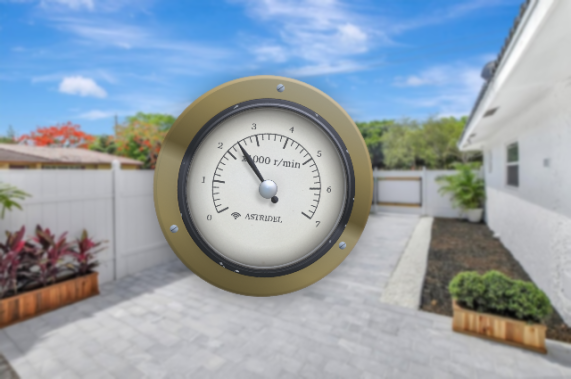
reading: 2400
